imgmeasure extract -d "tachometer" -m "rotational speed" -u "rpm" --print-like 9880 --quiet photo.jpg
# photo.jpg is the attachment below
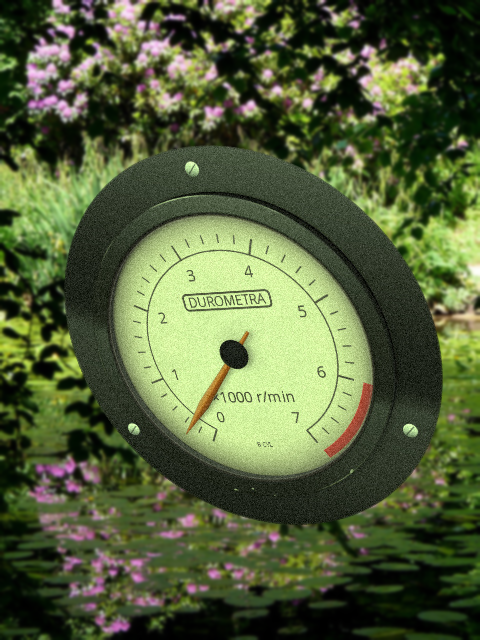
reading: 300
